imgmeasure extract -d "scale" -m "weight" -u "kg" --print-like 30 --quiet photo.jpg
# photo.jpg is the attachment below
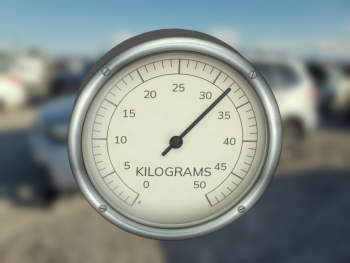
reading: 32
